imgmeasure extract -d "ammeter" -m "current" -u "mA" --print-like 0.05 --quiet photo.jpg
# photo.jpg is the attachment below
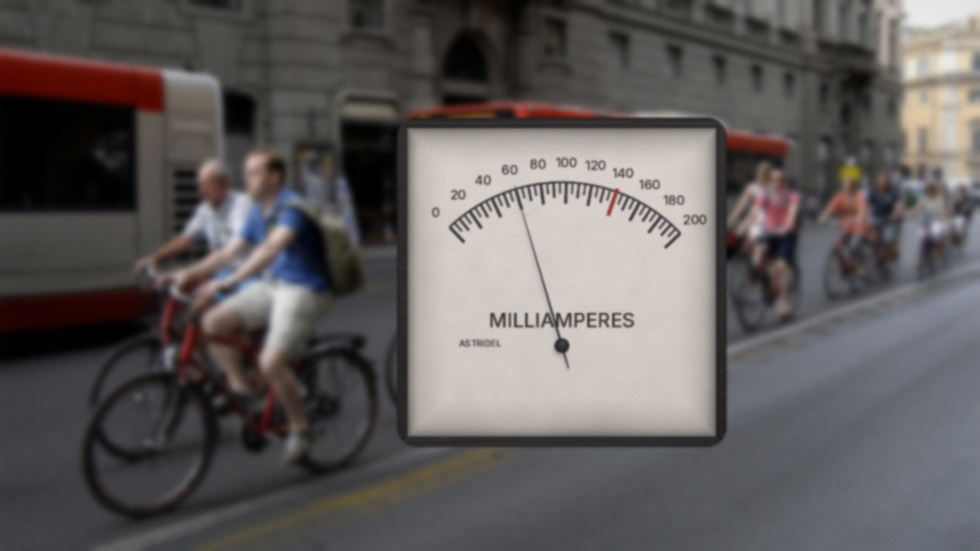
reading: 60
